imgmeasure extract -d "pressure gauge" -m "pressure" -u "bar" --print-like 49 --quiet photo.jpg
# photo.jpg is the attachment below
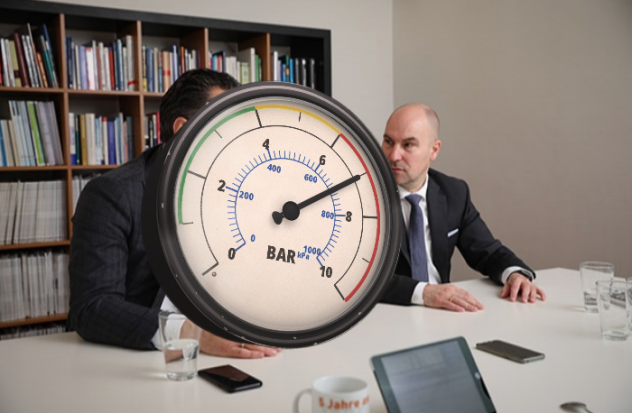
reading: 7
